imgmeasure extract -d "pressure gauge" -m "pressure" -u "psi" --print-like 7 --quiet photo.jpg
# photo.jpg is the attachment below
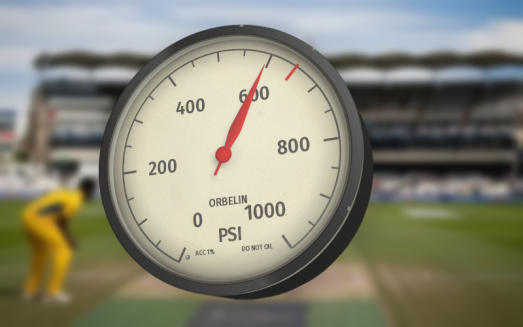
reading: 600
